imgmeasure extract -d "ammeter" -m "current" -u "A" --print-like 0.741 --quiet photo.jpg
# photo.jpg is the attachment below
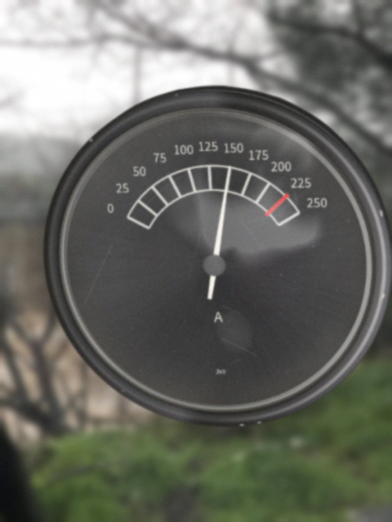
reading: 150
